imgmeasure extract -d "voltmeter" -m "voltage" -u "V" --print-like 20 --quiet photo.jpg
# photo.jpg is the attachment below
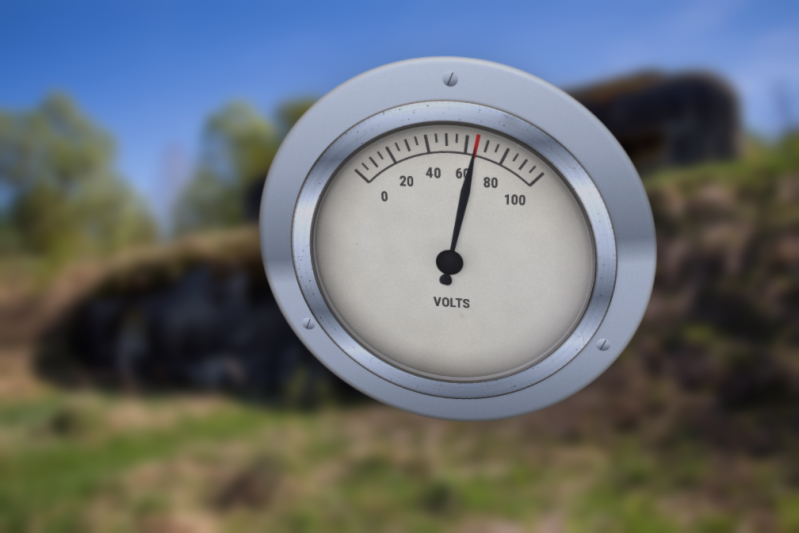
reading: 65
